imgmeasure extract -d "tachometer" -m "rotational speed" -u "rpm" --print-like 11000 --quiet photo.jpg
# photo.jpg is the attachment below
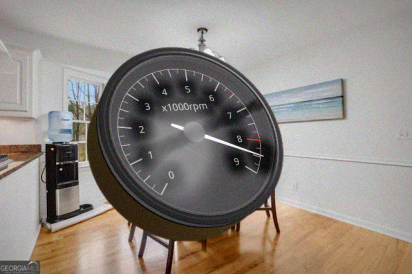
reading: 8500
